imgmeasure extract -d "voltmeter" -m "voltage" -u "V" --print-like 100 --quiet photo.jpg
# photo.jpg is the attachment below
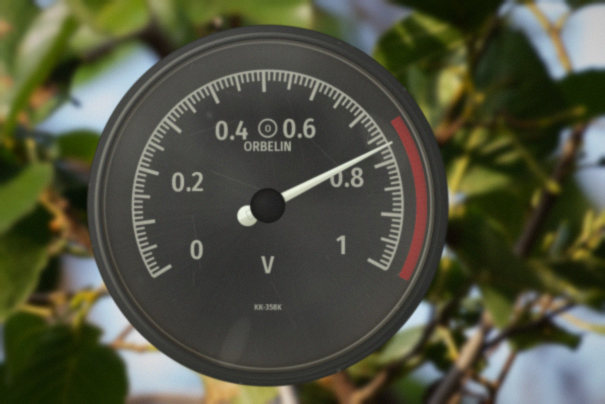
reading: 0.77
